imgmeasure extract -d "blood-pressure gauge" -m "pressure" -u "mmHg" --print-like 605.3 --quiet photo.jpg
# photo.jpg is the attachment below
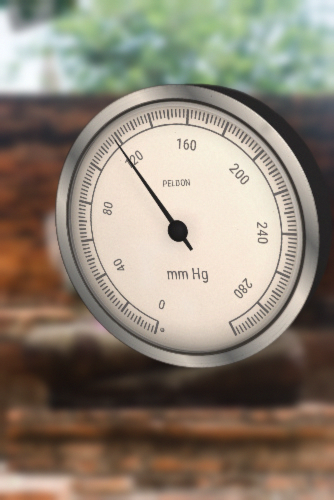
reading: 120
